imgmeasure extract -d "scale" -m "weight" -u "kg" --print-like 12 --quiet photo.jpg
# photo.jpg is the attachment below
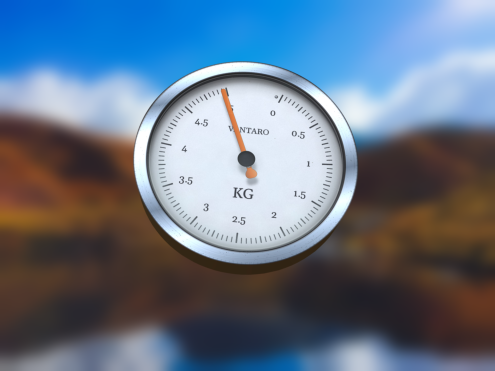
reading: 4.95
